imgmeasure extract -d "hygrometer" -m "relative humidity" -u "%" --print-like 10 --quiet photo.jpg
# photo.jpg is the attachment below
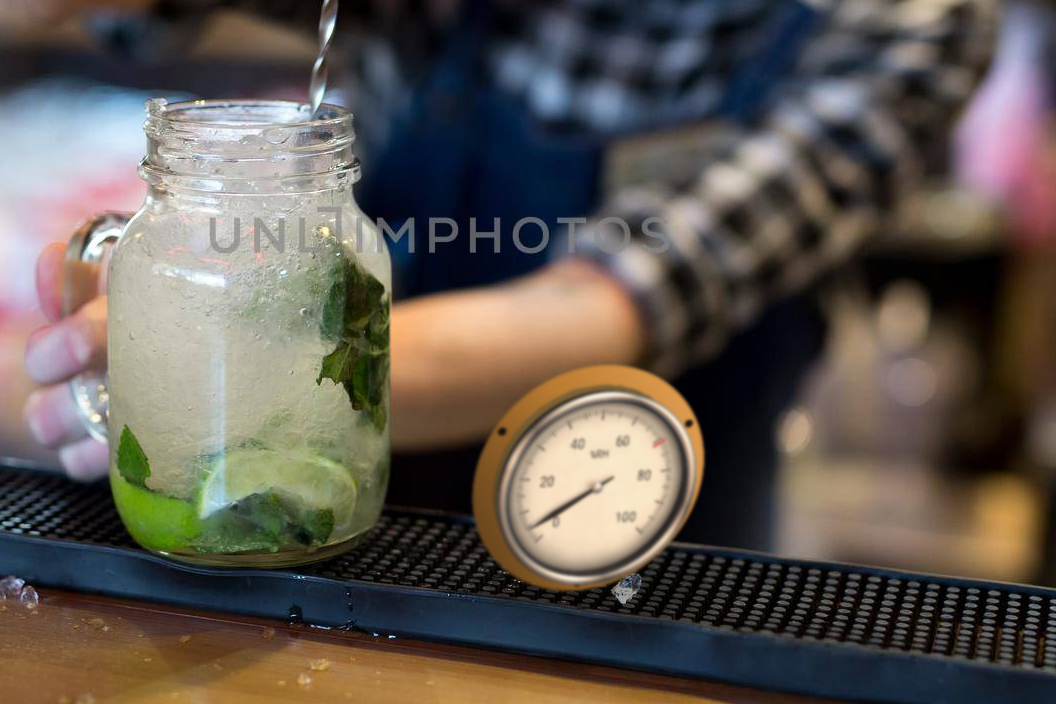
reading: 5
